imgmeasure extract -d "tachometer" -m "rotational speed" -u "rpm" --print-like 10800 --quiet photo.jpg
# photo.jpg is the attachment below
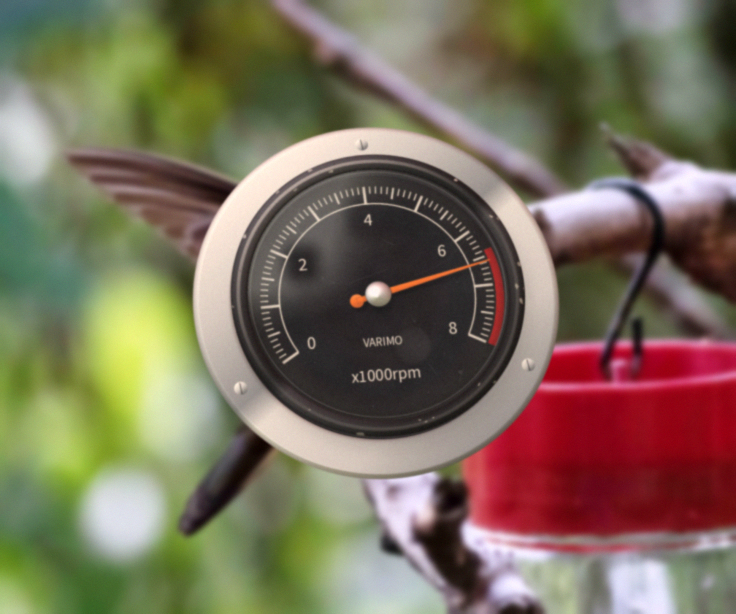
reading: 6600
